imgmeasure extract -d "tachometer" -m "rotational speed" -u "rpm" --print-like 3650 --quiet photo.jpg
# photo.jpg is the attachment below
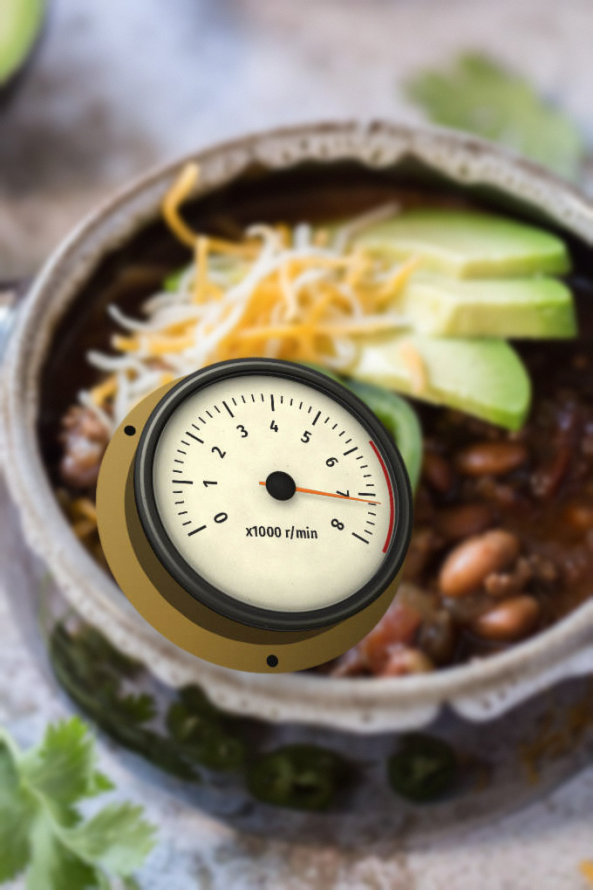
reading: 7200
